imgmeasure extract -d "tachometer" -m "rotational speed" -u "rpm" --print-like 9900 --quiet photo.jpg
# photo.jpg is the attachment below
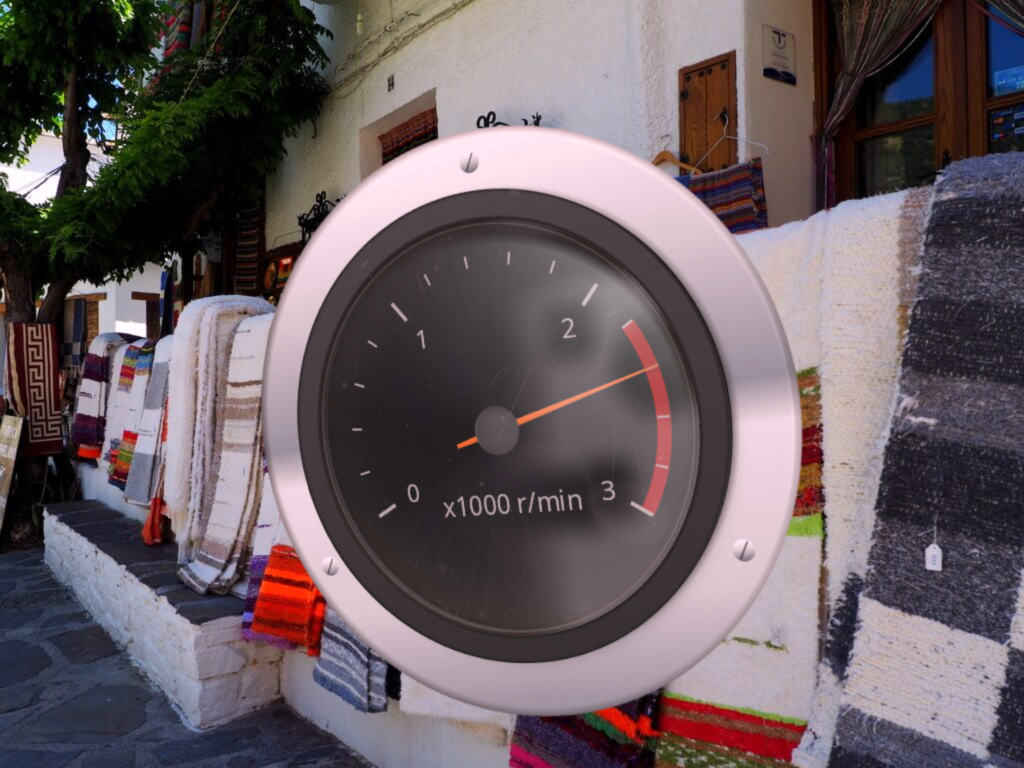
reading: 2400
